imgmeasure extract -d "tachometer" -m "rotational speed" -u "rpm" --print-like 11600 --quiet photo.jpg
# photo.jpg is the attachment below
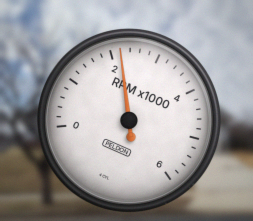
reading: 2200
